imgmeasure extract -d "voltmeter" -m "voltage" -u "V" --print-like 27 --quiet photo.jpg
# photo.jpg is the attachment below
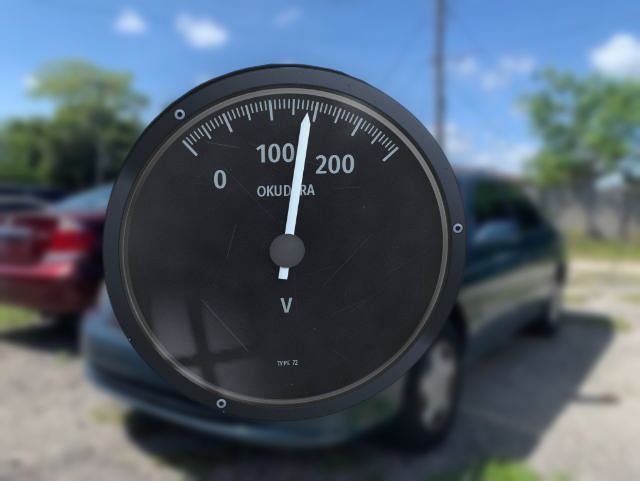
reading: 140
